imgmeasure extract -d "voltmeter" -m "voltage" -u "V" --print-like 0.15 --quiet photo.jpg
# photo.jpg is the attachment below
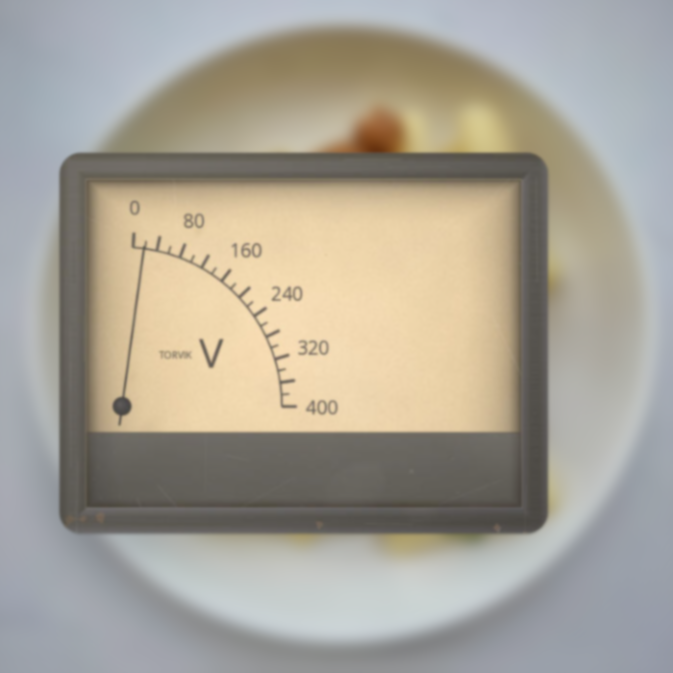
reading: 20
